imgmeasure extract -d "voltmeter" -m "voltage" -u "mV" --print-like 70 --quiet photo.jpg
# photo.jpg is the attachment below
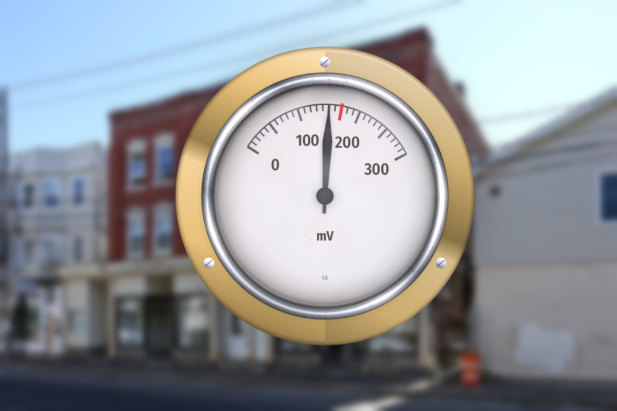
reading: 150
